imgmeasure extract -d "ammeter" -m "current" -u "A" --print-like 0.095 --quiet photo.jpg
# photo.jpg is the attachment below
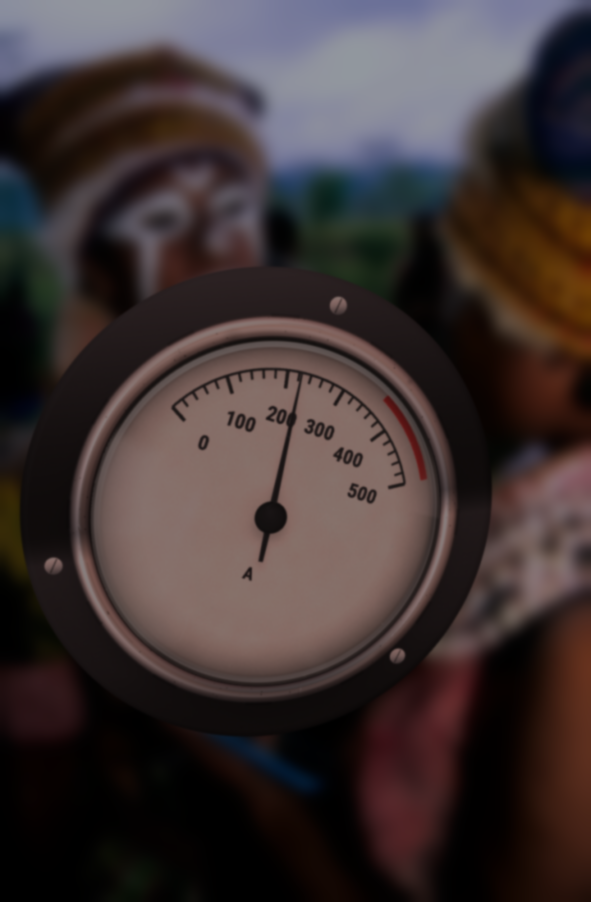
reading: 220
